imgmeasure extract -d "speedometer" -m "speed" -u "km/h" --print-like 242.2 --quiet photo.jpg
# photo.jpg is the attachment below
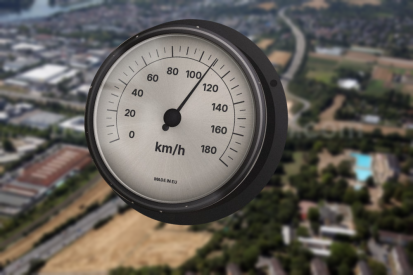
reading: 110
